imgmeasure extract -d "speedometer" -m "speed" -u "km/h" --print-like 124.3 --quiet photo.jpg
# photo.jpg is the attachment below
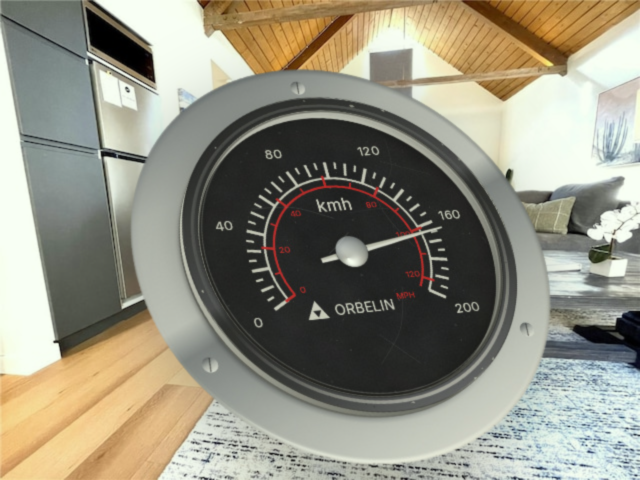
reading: 165
